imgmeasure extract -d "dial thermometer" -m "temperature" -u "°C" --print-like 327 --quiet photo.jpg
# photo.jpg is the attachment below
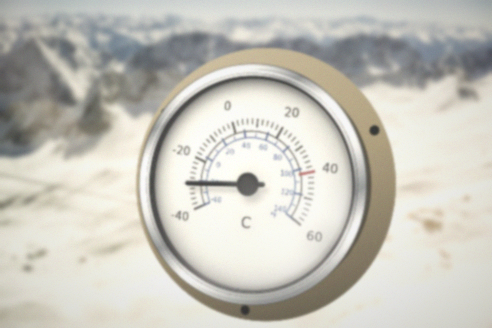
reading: -30
